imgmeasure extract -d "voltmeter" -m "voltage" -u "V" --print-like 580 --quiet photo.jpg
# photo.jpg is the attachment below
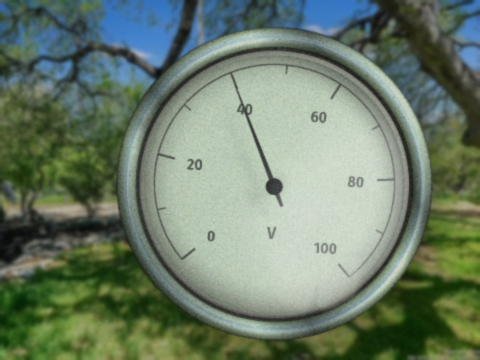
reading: 40
